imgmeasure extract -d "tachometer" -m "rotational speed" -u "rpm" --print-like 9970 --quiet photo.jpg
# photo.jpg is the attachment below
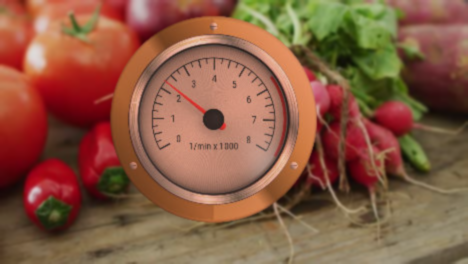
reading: 2250
